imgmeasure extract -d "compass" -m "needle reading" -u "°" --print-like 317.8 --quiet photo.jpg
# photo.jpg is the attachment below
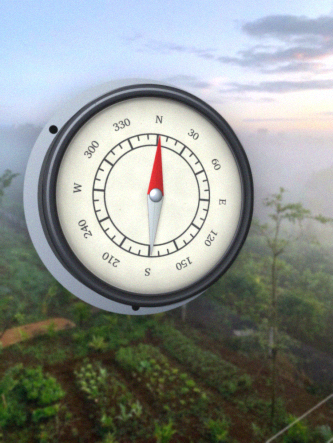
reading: 0
